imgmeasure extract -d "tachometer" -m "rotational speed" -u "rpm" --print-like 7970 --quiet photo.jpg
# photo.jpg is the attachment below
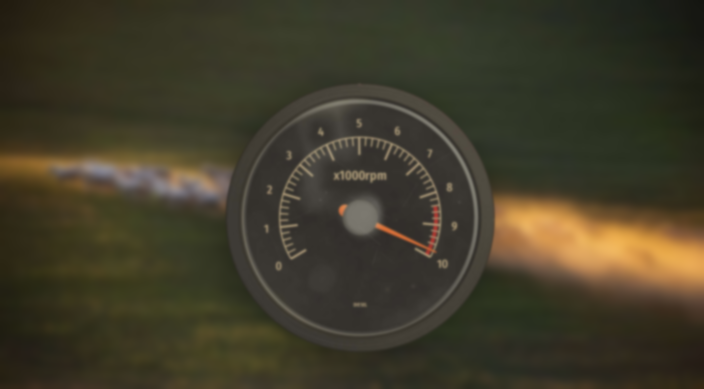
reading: 9800
